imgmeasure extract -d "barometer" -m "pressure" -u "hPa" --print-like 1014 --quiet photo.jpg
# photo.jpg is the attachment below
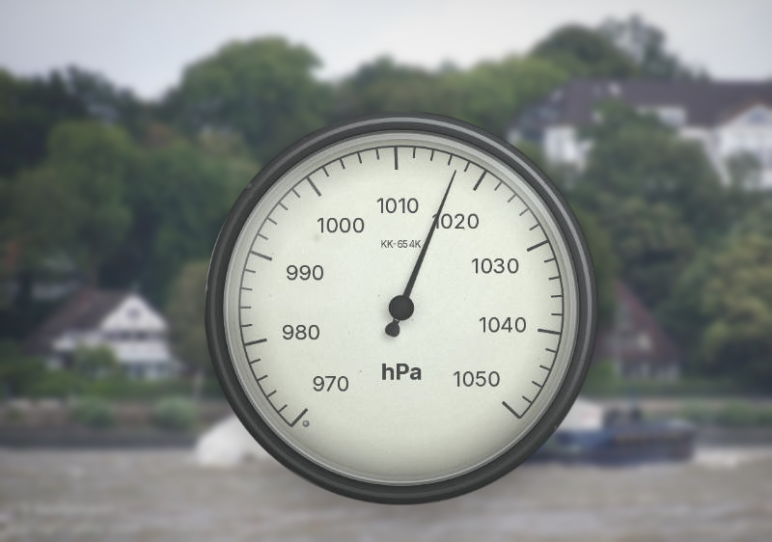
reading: 1017
